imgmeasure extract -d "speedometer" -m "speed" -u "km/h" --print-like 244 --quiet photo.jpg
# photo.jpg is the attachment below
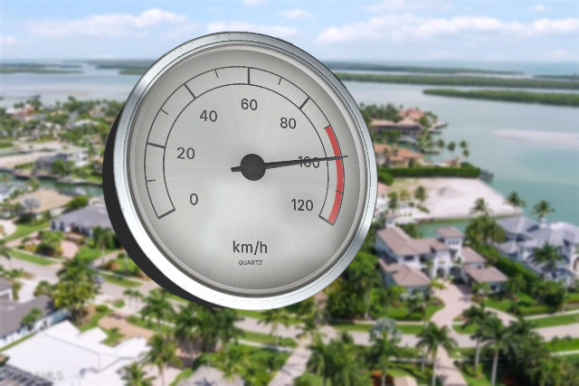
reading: 100
